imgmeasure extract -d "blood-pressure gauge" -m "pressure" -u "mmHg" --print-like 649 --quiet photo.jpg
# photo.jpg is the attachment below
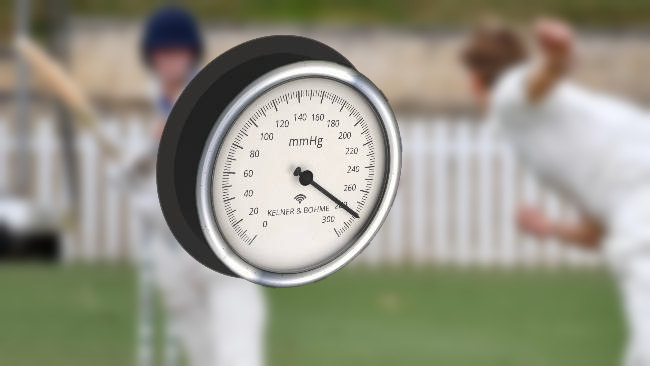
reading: 280
